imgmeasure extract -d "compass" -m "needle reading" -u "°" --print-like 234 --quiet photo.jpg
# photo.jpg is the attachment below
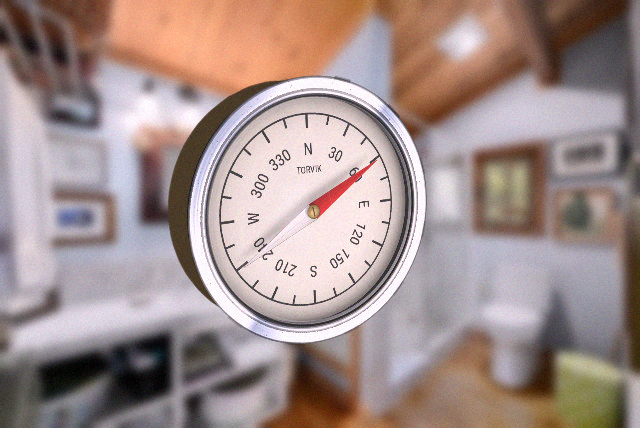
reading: 60
